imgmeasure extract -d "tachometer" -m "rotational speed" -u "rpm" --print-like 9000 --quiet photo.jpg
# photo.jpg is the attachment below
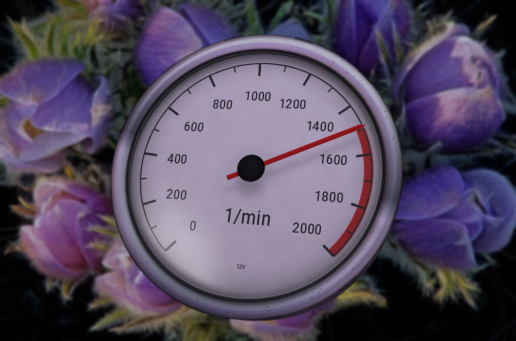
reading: 1500
